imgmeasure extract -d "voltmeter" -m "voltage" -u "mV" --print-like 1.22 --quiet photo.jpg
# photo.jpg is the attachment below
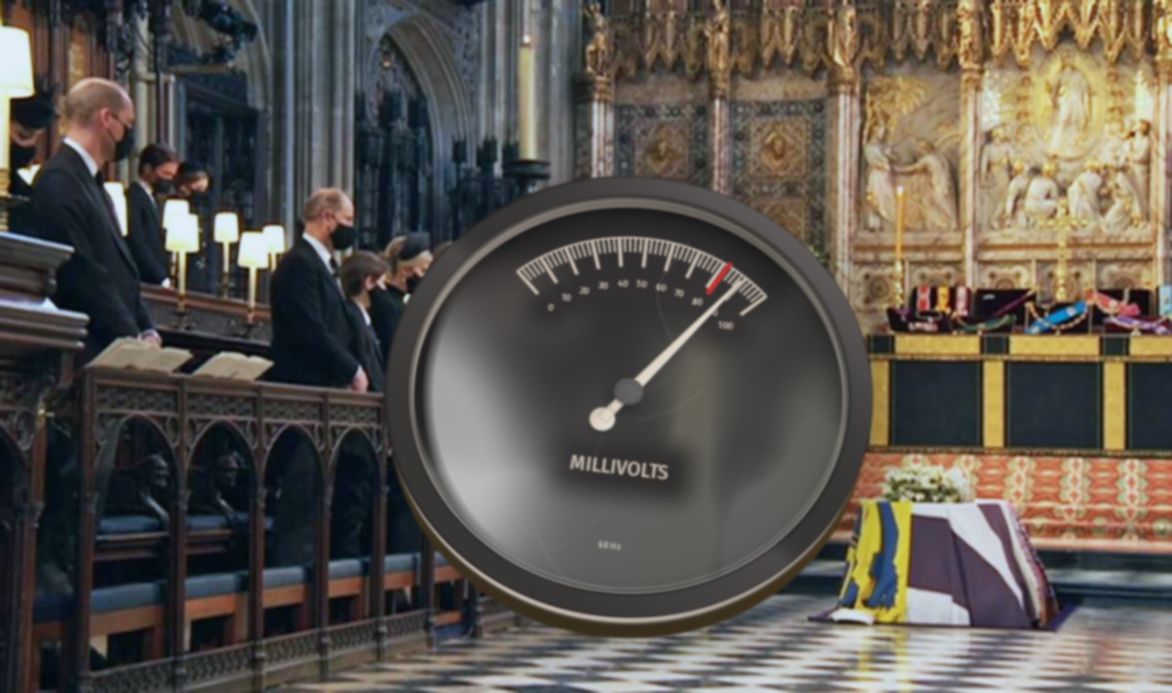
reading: 90
